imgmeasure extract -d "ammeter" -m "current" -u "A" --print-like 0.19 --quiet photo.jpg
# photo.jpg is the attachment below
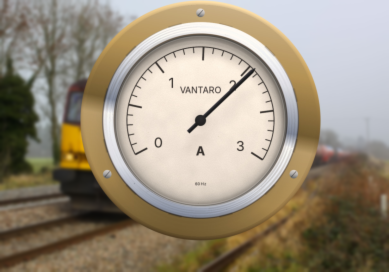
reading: 2.05
